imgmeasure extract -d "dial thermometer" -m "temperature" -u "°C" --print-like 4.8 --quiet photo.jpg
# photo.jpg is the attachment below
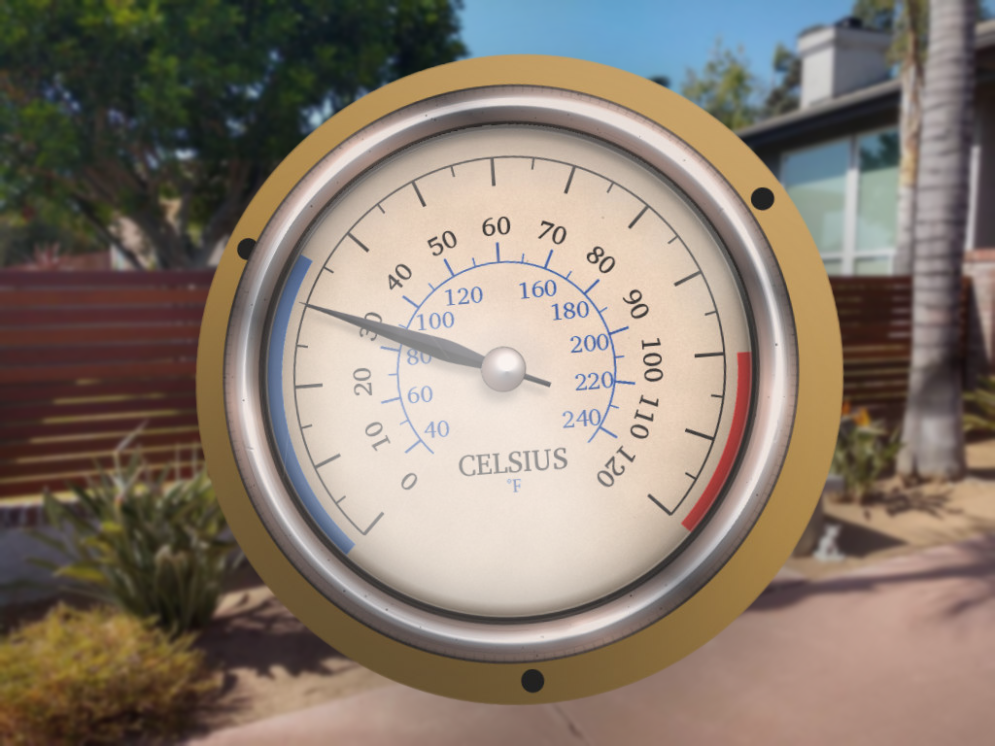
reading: 30
